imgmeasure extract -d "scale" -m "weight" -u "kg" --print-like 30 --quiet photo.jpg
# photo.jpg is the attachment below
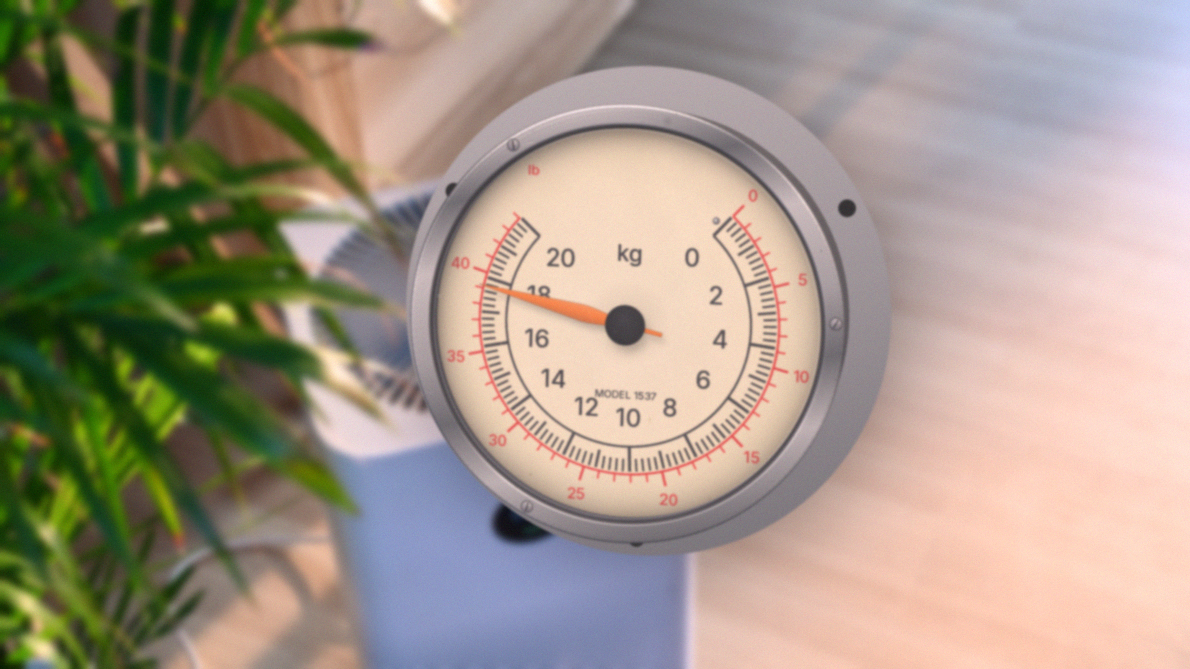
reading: 17.8
